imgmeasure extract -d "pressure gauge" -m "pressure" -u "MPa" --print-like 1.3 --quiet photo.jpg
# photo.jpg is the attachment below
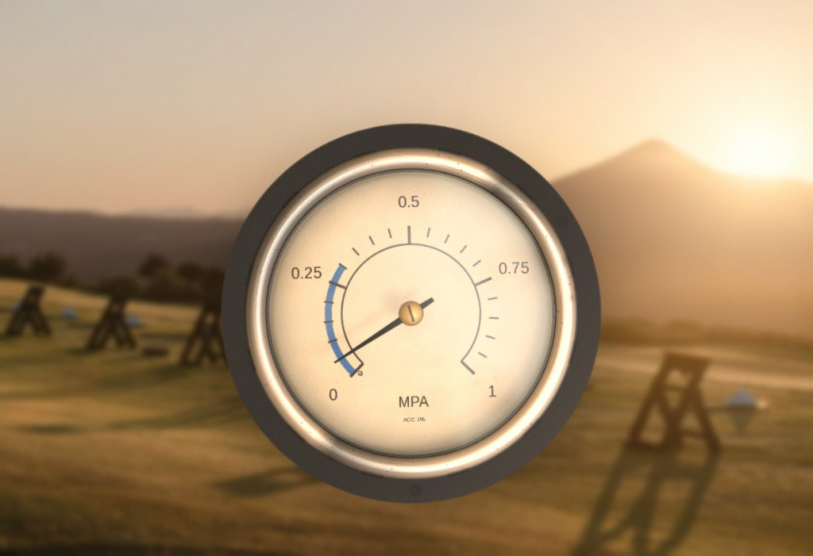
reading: 0.05
